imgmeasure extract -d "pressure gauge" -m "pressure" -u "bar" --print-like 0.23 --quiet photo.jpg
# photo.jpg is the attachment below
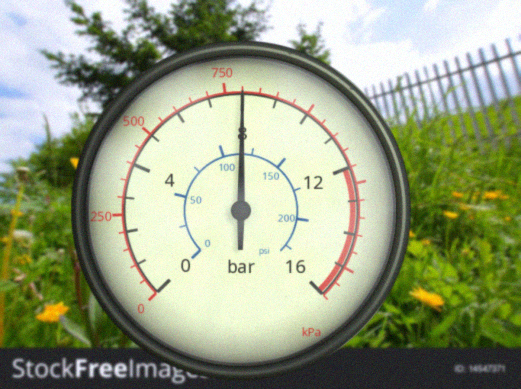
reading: 8
